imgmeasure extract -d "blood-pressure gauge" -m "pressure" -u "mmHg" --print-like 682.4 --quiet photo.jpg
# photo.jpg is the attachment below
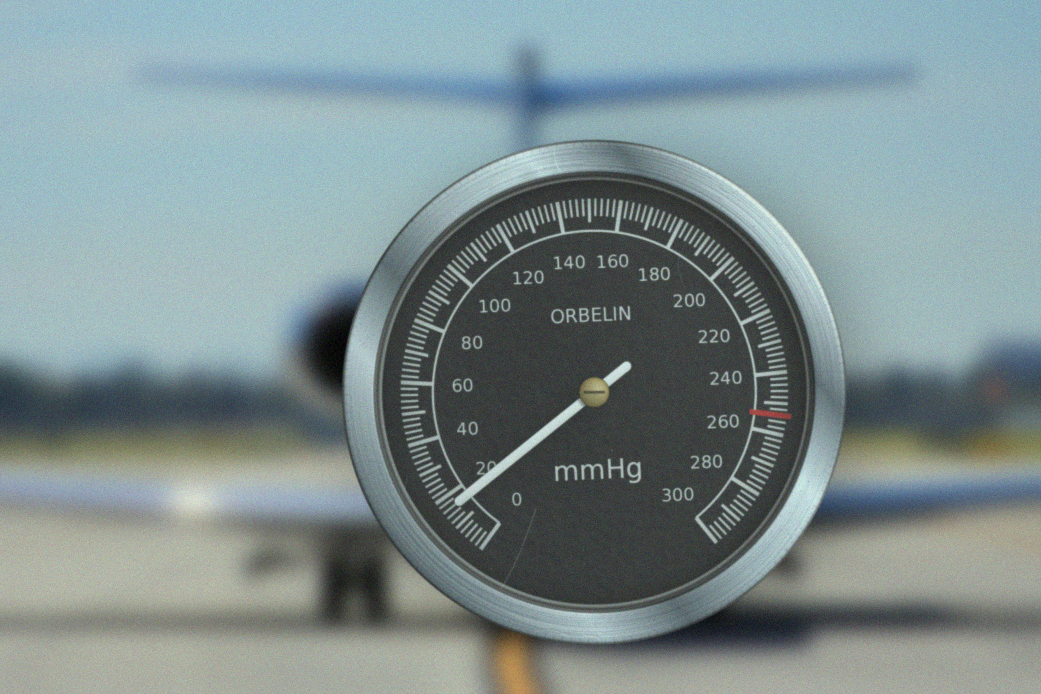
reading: 16
